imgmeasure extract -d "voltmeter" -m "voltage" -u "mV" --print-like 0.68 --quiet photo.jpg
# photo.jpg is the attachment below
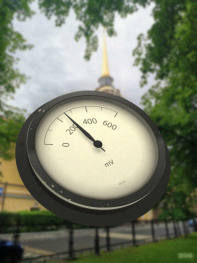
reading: 250
